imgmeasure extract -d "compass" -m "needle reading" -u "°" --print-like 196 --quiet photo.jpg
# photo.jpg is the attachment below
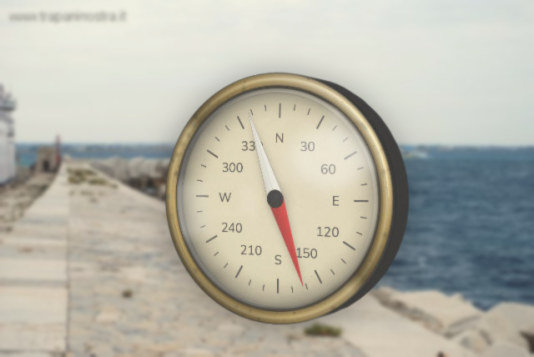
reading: 160
